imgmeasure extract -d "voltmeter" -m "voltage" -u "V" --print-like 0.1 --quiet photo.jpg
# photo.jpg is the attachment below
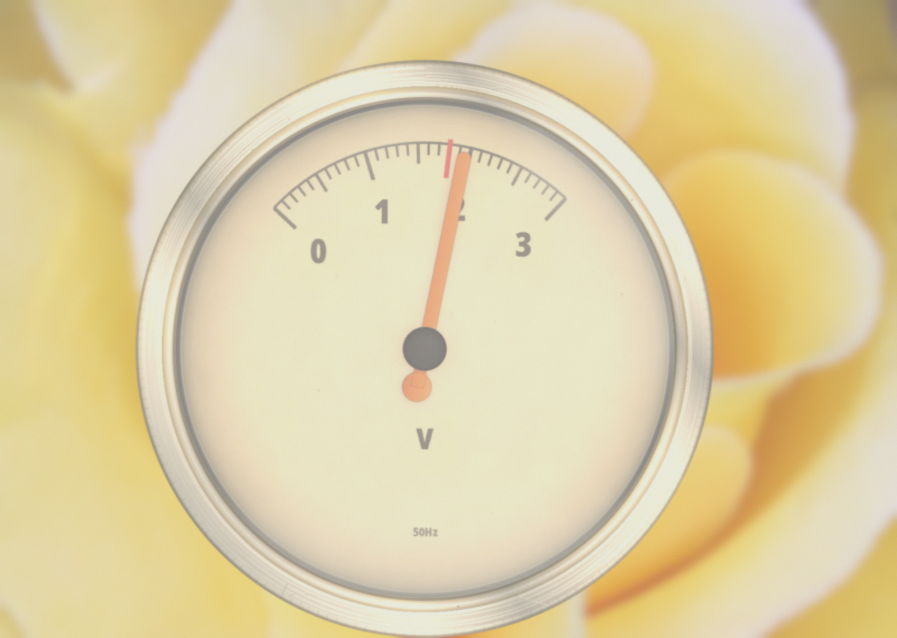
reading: 1.95
